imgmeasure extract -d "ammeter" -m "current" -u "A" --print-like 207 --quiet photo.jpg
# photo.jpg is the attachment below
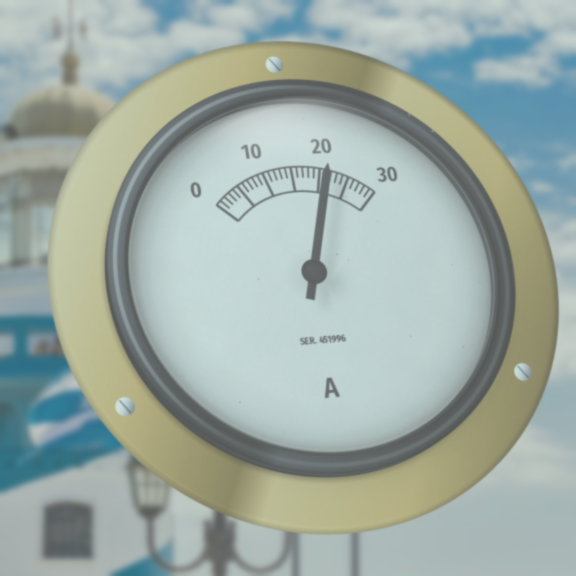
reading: 21
